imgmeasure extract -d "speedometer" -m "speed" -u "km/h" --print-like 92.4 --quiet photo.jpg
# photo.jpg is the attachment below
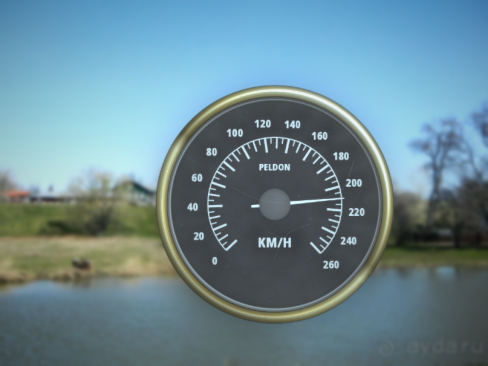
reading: 210
